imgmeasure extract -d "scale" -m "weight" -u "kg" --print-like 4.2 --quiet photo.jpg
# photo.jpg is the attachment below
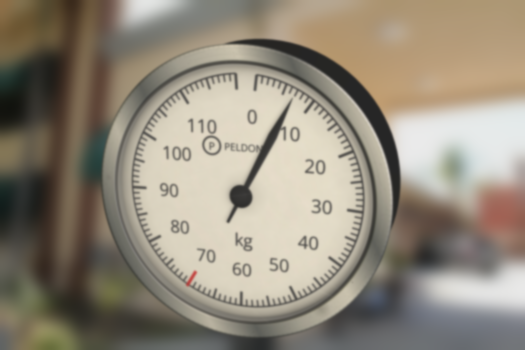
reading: 7
